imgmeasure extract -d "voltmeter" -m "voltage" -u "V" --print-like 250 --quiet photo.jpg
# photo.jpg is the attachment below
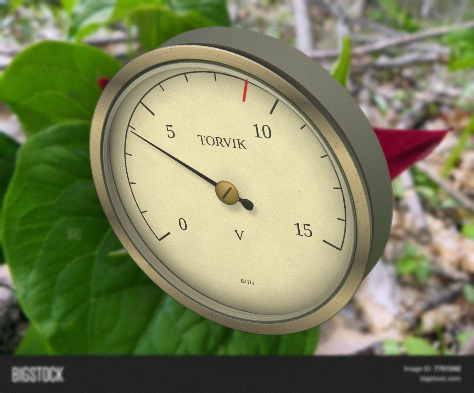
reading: 4
